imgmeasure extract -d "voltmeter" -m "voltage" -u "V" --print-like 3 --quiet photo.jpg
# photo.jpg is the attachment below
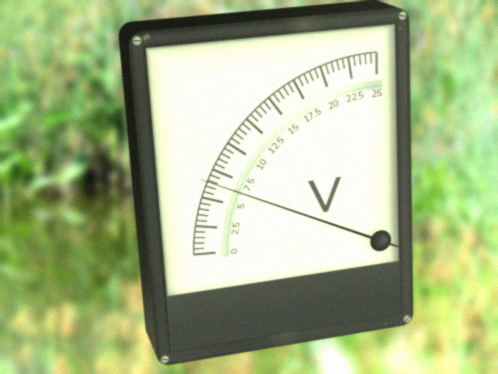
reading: 6.5
